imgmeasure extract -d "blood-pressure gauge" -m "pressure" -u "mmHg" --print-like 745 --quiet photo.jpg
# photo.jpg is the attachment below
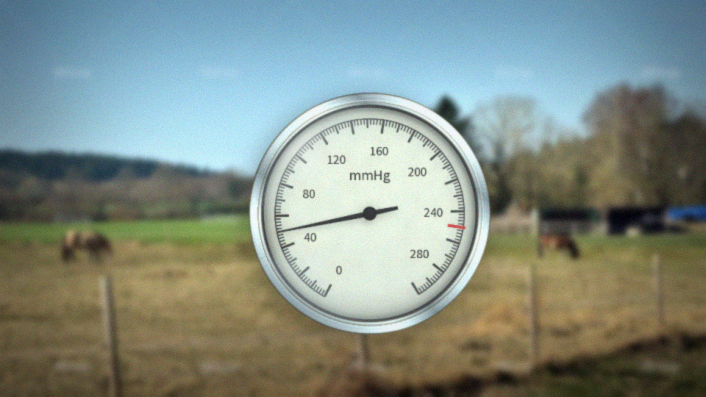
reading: 50
